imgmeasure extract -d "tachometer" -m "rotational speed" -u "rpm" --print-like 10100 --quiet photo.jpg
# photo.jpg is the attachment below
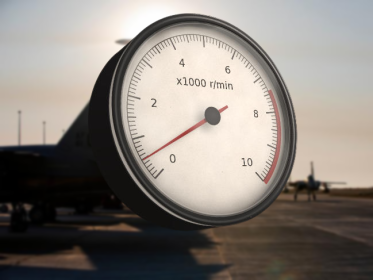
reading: 500
